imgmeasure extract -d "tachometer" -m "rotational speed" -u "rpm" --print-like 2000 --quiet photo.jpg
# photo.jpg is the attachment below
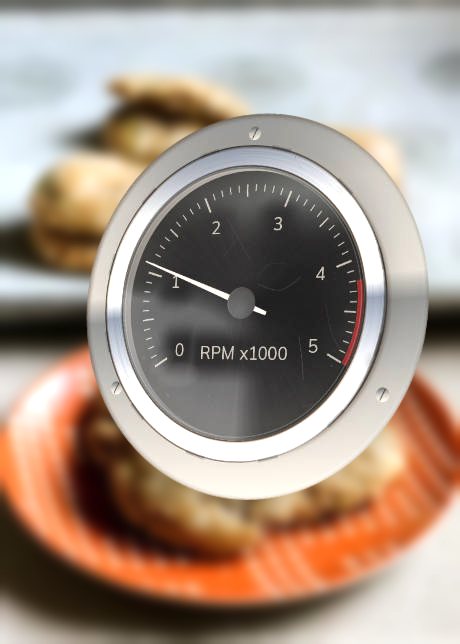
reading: 1100
